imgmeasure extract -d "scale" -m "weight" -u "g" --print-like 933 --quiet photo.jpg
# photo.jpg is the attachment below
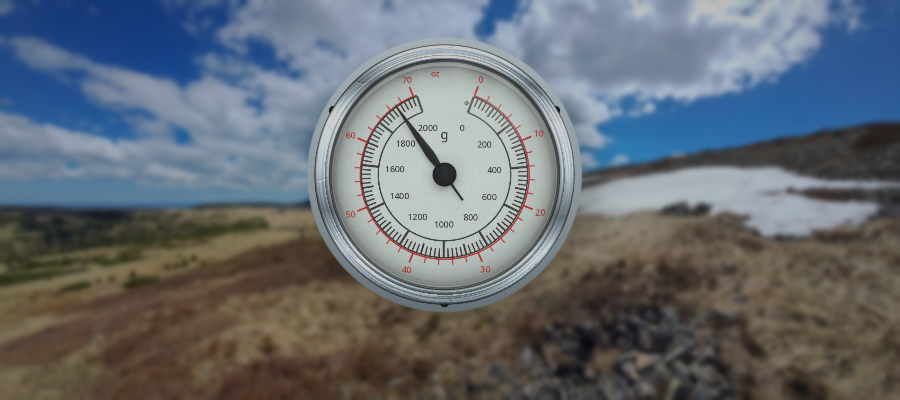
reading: 1900
